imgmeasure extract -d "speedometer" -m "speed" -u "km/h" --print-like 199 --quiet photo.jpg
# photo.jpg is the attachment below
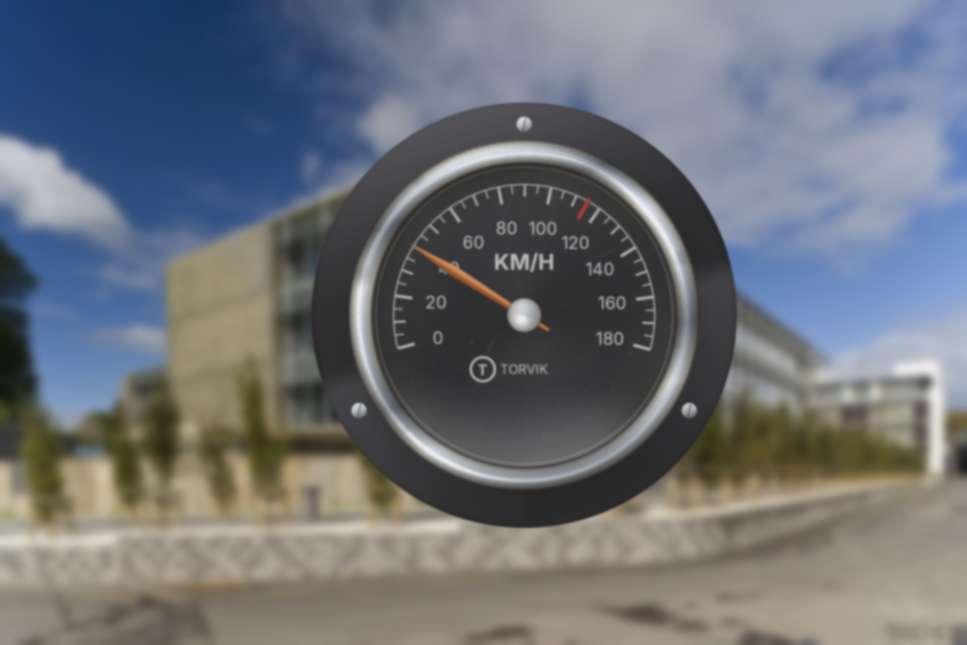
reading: 40
